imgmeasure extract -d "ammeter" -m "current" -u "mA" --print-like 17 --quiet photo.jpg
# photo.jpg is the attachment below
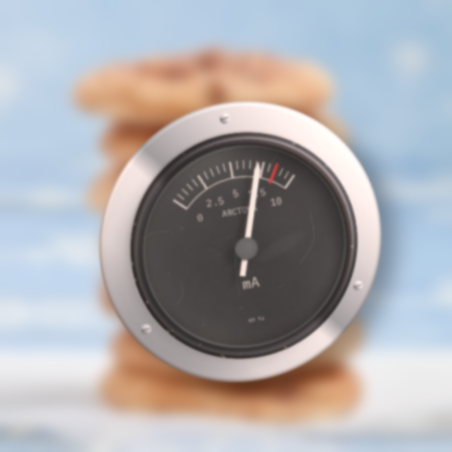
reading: 7
